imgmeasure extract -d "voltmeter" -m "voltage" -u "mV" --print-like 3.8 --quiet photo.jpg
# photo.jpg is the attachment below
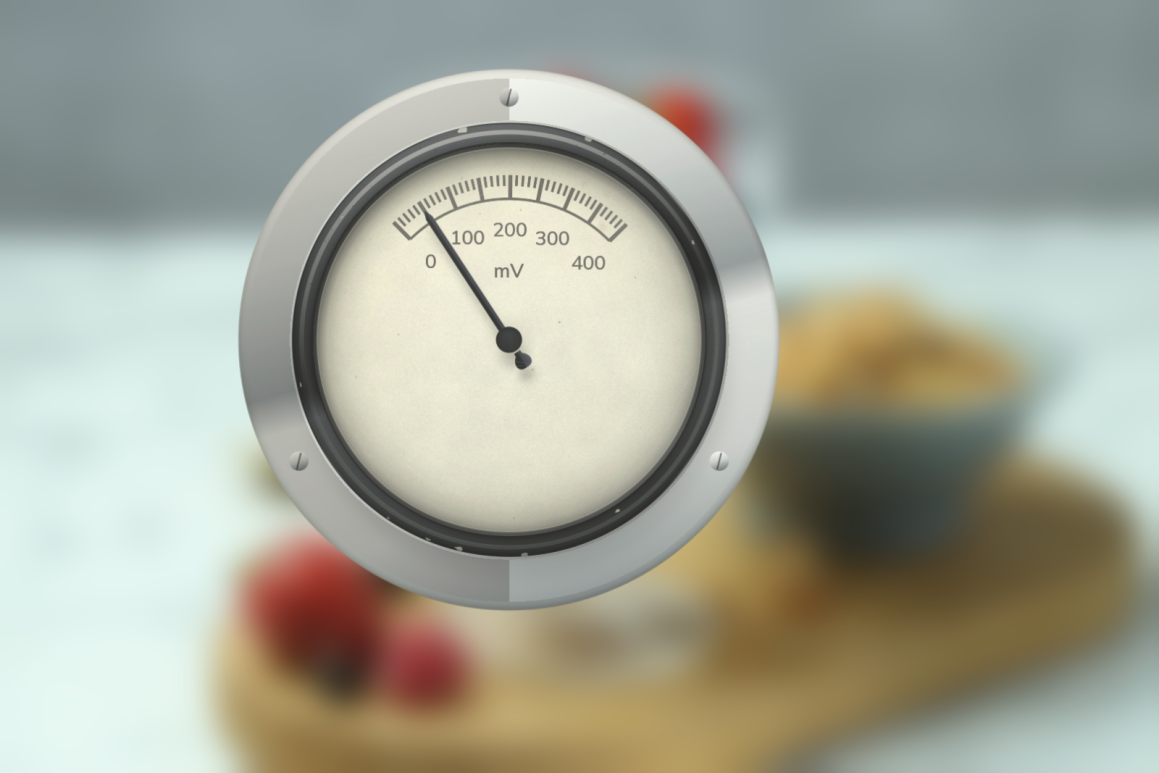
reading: 50
